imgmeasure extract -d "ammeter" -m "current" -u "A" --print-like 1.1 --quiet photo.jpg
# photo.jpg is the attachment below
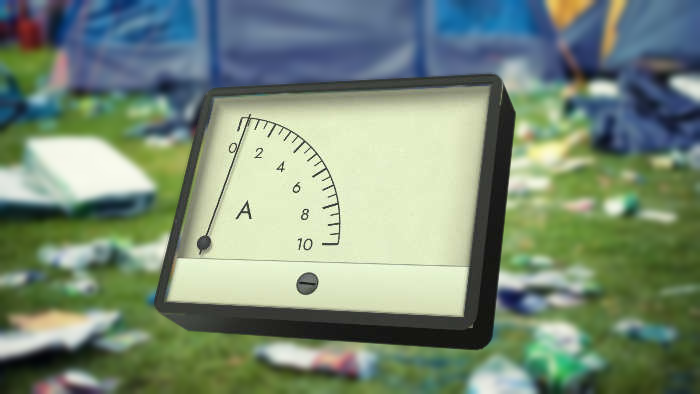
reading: 0.5
